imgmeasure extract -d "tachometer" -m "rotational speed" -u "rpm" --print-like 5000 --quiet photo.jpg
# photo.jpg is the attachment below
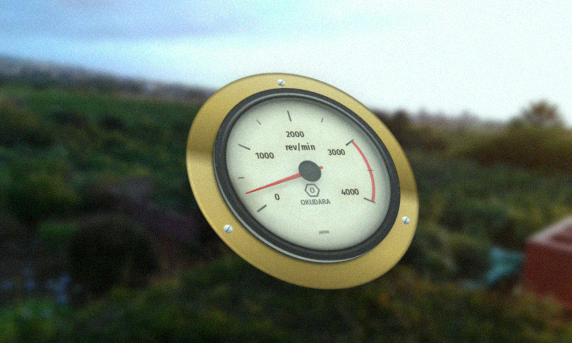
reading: 250
